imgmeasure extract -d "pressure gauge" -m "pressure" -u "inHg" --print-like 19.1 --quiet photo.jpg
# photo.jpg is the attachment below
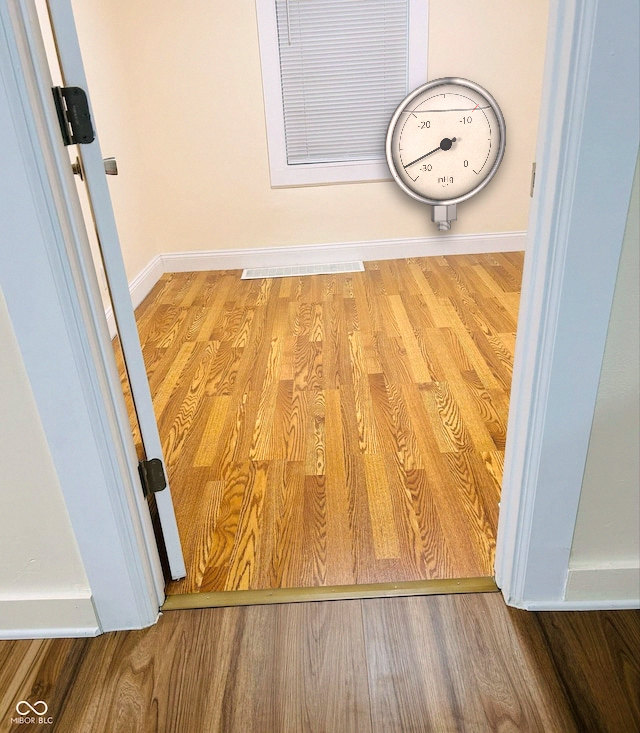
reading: -27.5
